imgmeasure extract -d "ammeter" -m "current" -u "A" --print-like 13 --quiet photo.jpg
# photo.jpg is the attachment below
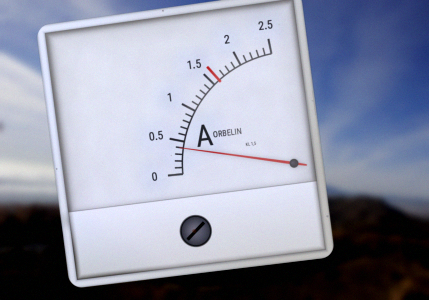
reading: 0.4
